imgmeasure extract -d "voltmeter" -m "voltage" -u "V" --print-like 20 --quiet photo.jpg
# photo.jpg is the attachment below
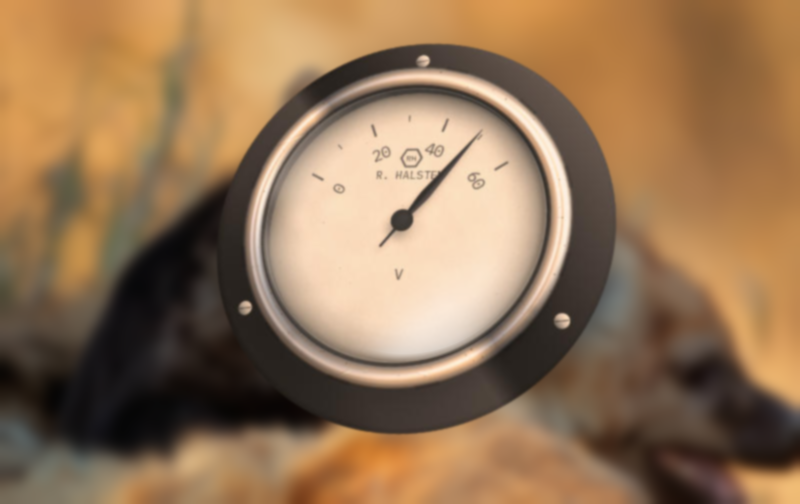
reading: 50
